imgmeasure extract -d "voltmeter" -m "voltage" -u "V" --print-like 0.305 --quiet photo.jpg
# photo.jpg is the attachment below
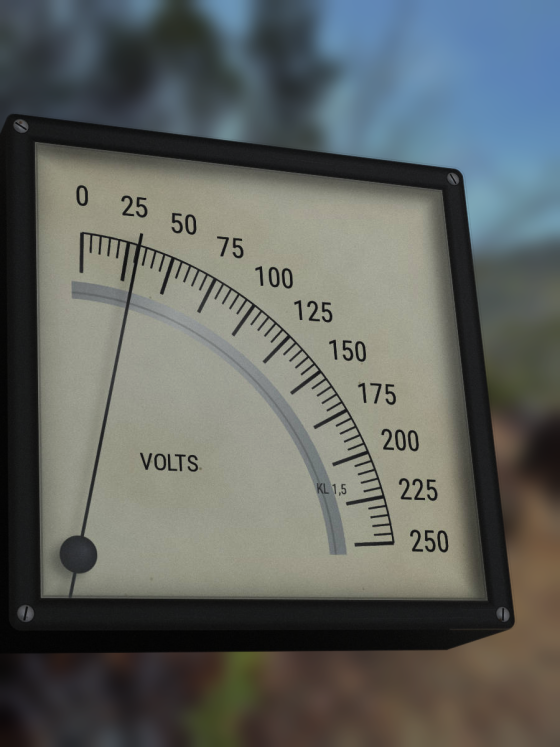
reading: 30
